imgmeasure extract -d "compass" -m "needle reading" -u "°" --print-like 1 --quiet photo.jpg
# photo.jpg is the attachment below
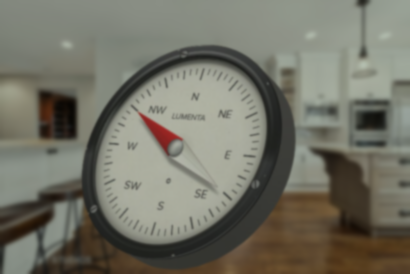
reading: 300
